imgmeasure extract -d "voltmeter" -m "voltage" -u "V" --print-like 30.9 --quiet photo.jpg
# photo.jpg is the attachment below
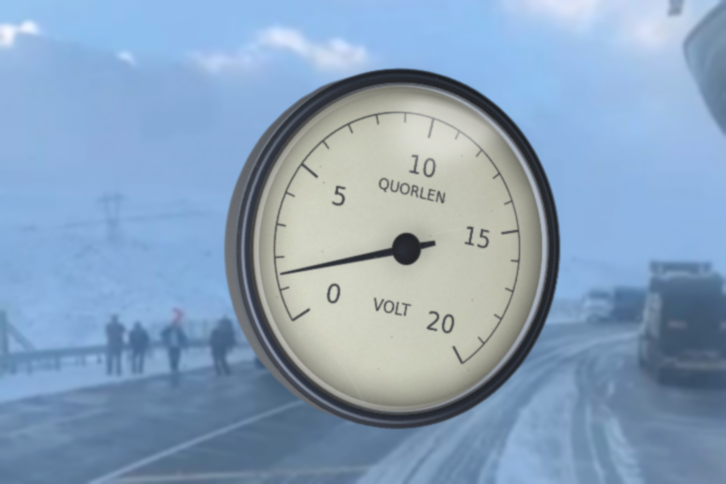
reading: 1.5
